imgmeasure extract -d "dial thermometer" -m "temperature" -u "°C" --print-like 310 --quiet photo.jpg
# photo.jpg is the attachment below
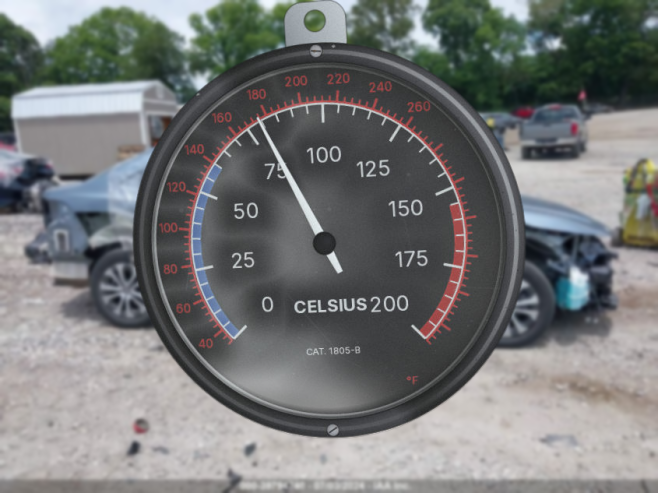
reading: 80
